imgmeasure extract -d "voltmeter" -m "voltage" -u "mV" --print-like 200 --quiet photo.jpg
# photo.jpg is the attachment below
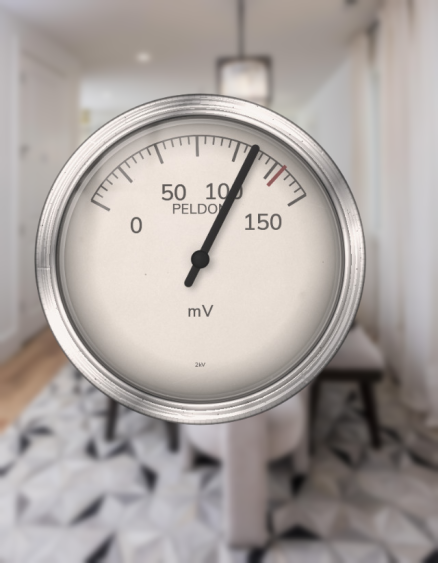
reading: 110
